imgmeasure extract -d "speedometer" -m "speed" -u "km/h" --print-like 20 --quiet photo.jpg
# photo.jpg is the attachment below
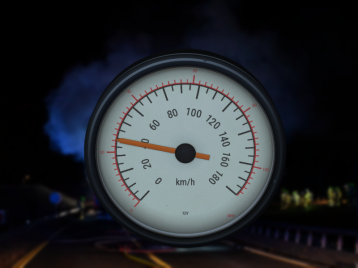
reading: 40
